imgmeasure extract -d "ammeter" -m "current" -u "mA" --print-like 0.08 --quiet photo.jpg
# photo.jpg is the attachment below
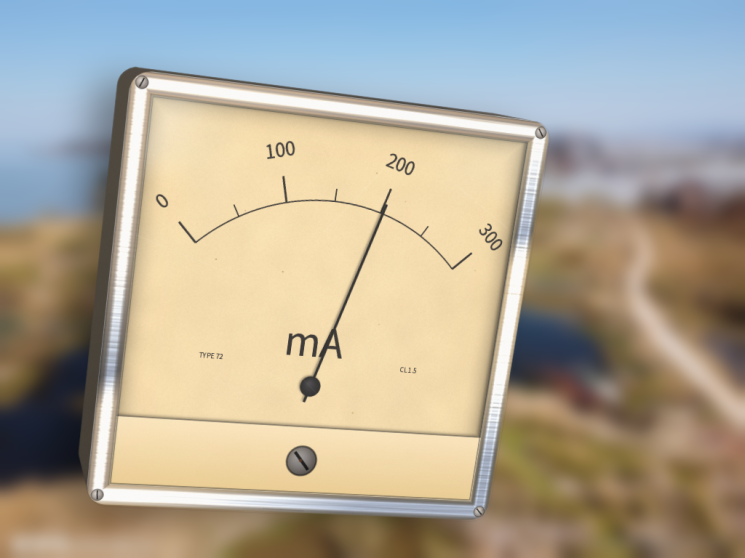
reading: 200
